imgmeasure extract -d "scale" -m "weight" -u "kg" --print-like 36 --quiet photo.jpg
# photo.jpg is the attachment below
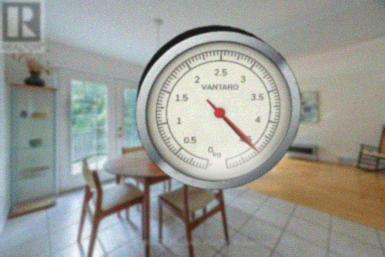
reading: 4.5
